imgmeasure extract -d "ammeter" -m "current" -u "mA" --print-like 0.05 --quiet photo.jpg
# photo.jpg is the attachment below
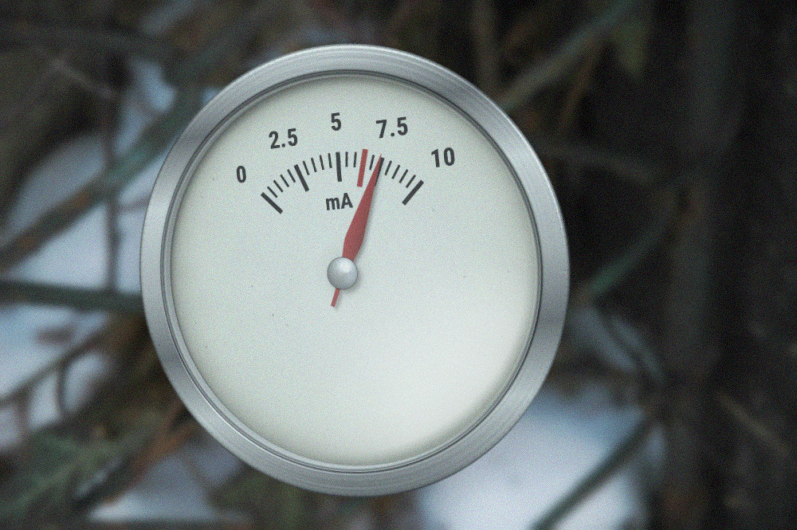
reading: 7.5
